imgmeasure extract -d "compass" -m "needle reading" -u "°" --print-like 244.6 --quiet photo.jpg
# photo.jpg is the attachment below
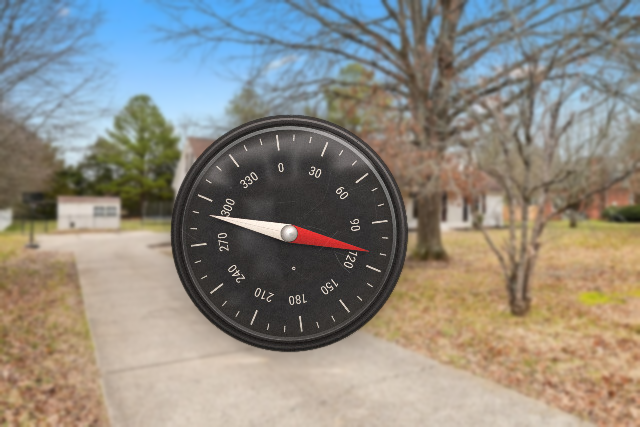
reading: 110
